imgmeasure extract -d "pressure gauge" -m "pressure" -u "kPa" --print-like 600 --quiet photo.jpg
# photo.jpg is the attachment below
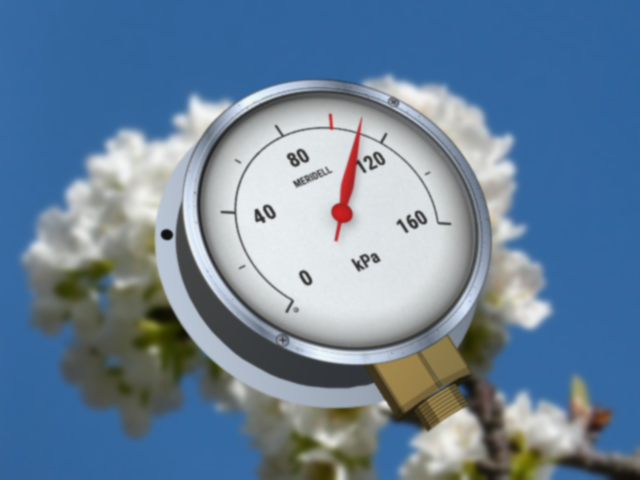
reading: 110
